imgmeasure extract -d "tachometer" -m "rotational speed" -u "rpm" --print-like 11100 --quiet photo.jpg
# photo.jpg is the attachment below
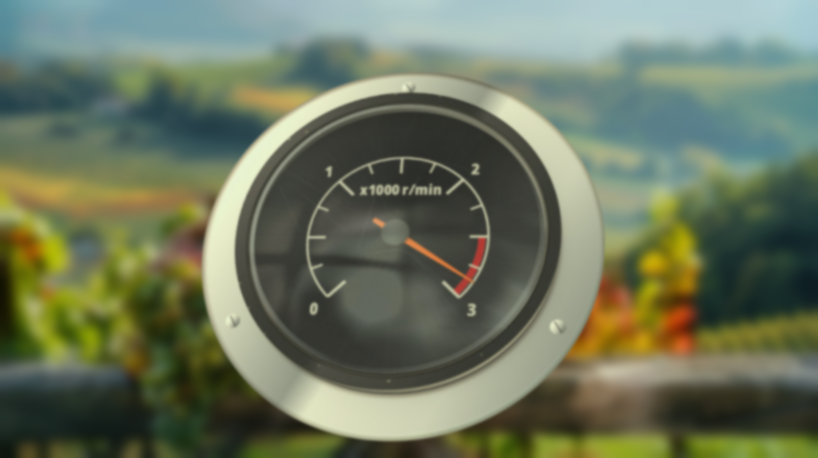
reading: 2875
